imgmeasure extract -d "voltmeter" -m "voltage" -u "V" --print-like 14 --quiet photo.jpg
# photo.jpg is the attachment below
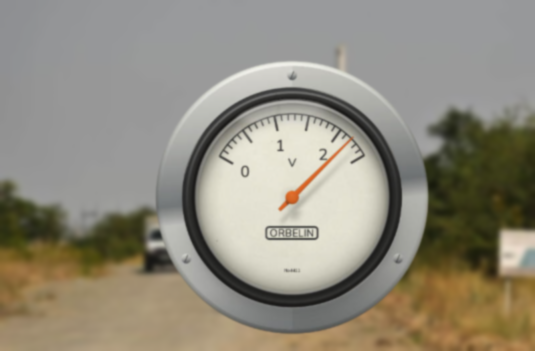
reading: 2.2
